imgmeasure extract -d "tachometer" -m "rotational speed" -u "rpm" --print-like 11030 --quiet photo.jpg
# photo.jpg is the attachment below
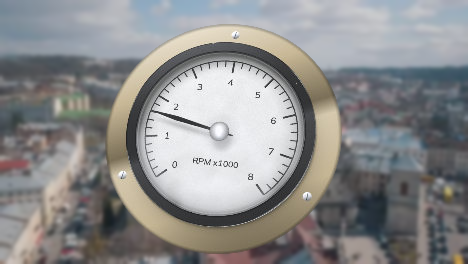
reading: 1600
